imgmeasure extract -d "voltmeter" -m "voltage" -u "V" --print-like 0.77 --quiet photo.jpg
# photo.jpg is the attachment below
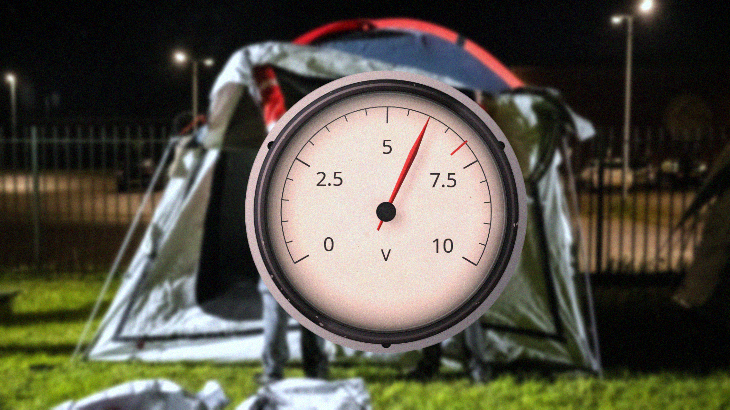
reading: 6
